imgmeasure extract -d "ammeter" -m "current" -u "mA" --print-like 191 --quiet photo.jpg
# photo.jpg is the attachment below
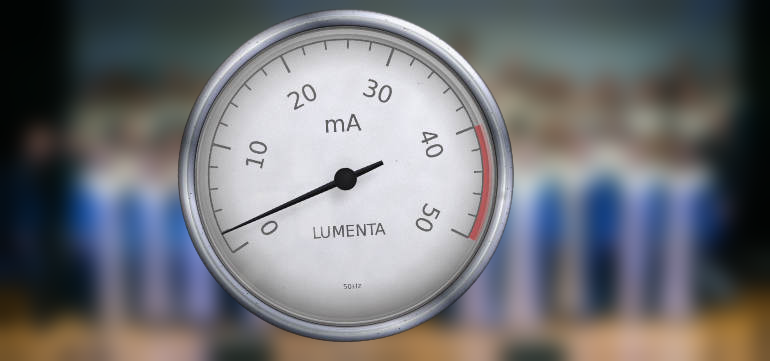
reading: 2
